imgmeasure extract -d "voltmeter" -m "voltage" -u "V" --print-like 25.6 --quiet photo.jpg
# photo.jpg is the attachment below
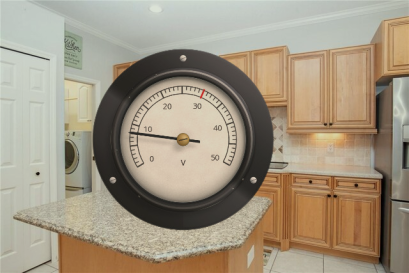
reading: 8
